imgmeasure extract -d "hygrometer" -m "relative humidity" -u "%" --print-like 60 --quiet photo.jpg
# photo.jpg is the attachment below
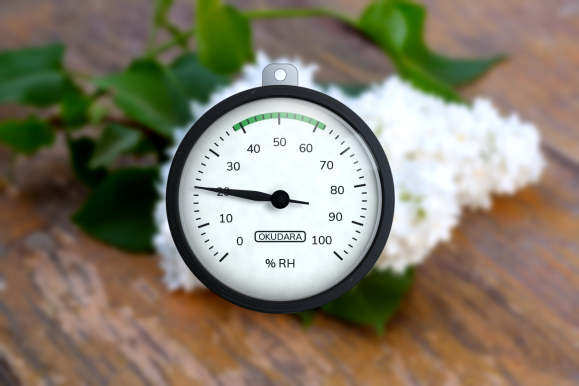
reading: 20
